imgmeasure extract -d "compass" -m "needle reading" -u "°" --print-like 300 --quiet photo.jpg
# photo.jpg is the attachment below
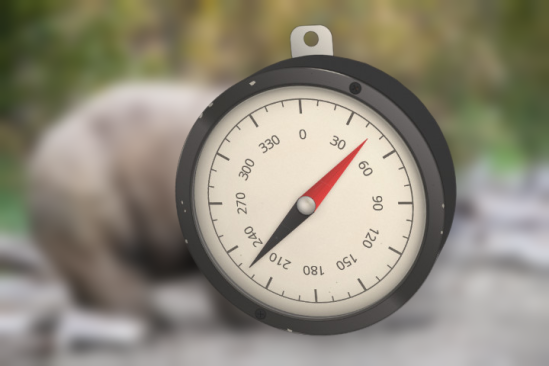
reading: 45
